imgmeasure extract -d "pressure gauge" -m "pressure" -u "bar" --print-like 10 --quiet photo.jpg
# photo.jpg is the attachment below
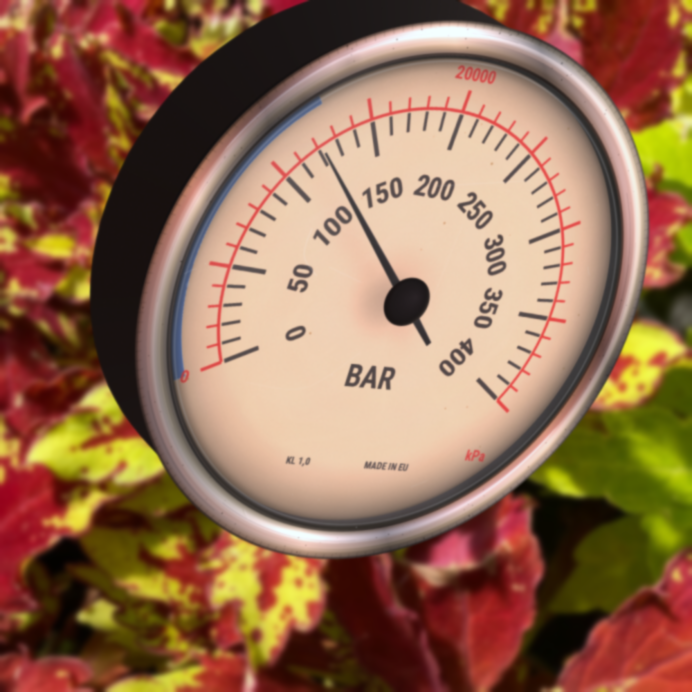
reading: 120
